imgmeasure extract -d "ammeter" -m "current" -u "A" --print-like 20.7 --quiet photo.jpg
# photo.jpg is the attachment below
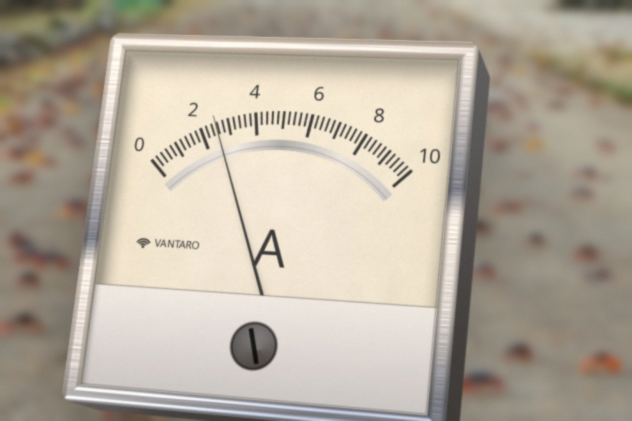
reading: 2.6
